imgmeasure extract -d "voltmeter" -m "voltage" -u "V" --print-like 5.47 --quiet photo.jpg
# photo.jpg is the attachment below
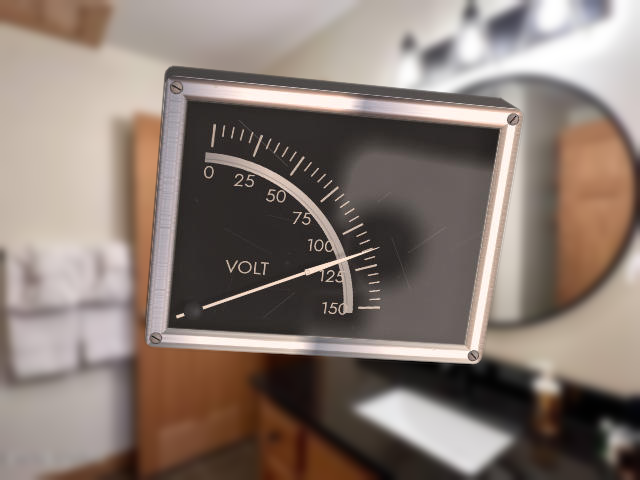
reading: 115
